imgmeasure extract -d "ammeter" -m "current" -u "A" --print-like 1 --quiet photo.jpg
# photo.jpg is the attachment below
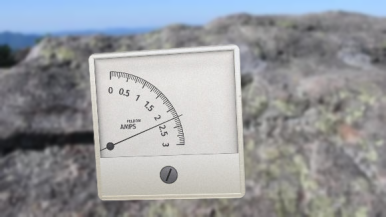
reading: 2.25
